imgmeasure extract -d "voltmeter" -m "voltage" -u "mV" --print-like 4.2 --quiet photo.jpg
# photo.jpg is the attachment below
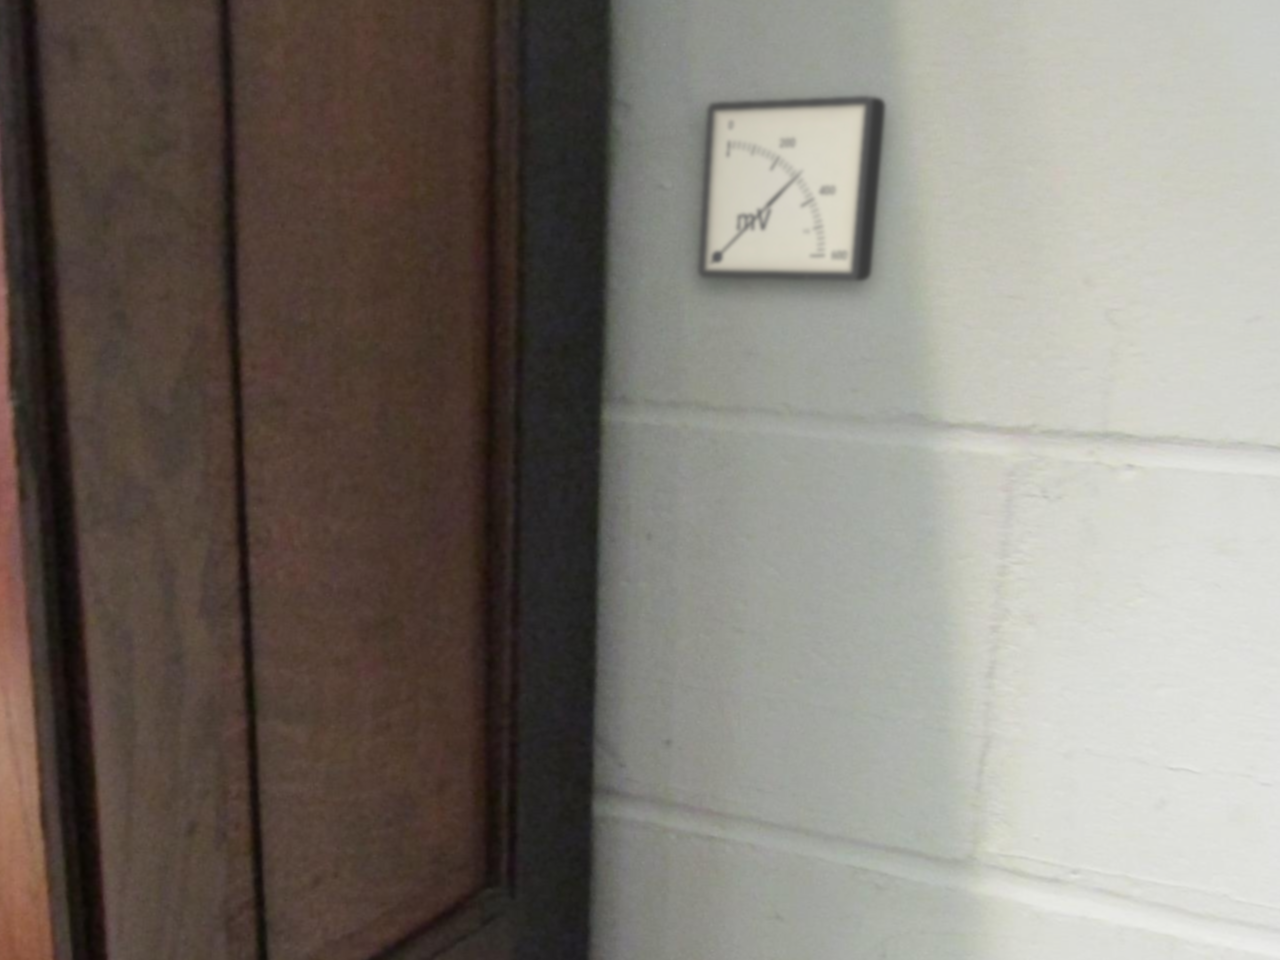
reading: 300
